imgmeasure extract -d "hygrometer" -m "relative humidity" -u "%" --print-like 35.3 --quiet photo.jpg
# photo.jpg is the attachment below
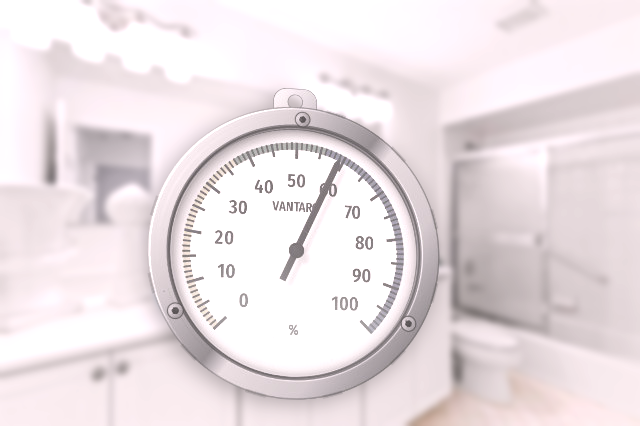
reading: 59
